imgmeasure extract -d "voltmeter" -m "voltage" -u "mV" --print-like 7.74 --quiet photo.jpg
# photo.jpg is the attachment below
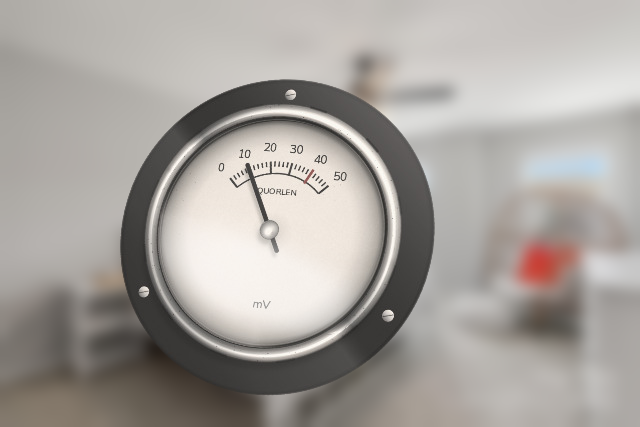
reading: 10
